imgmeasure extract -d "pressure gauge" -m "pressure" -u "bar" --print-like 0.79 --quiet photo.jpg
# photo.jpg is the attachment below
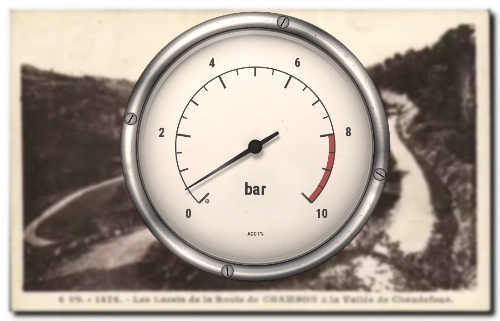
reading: 0.5
